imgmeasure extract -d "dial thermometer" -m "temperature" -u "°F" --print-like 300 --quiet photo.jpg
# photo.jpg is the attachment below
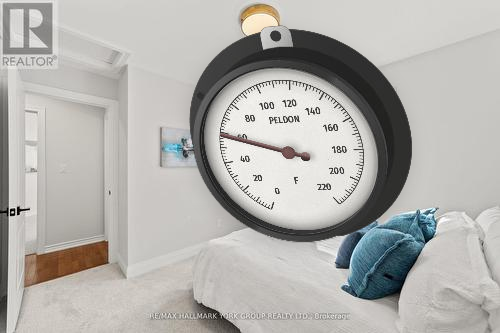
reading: 60
